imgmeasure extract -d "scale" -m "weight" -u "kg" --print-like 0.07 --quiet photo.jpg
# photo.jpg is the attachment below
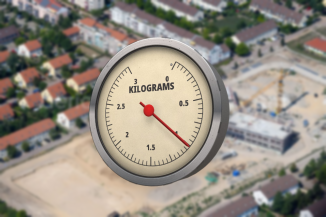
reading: 1
